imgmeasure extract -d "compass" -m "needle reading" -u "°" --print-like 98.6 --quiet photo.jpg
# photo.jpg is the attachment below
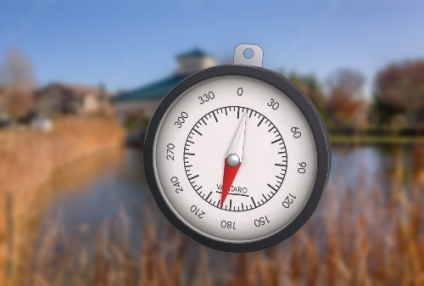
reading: 190
